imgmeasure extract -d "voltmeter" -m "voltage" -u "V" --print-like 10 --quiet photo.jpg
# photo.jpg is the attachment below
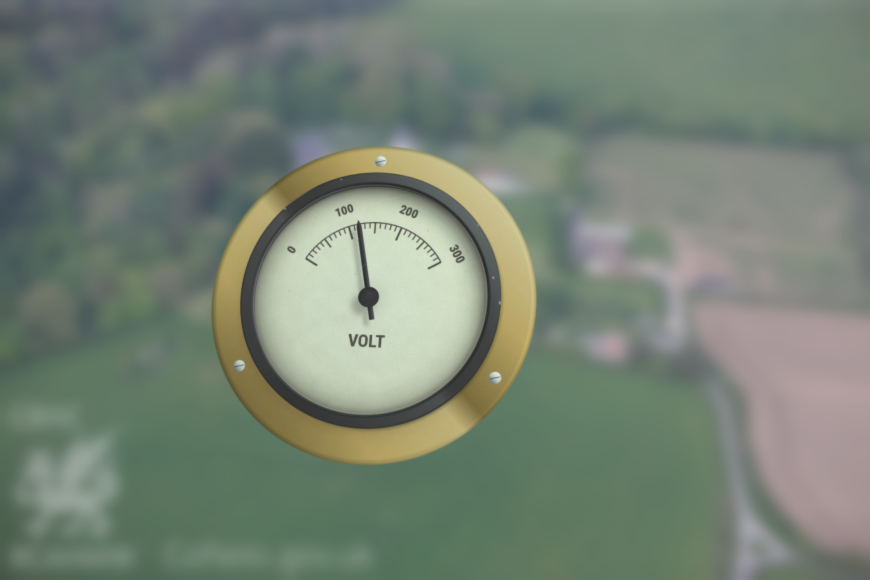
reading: 120
